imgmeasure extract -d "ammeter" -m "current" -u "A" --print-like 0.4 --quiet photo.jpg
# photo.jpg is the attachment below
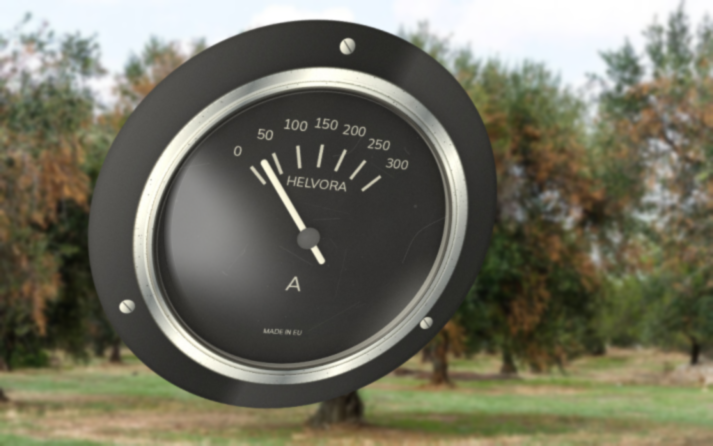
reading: 25
